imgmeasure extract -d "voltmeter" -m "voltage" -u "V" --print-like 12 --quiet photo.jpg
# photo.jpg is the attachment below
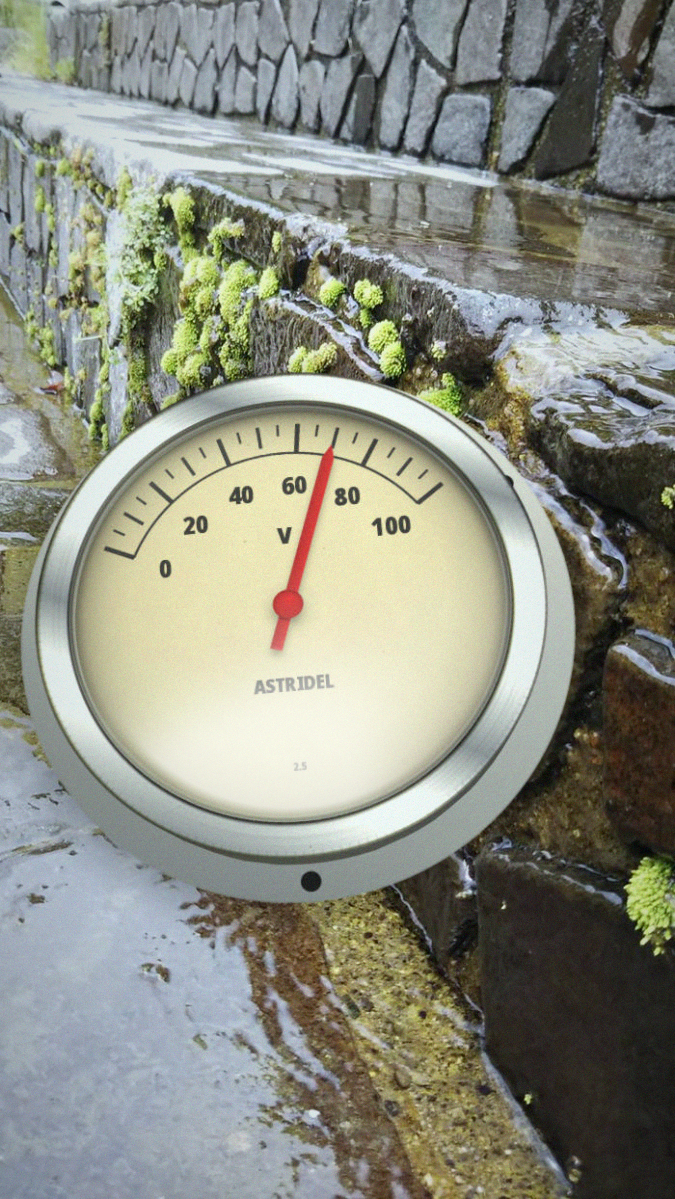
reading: 70
